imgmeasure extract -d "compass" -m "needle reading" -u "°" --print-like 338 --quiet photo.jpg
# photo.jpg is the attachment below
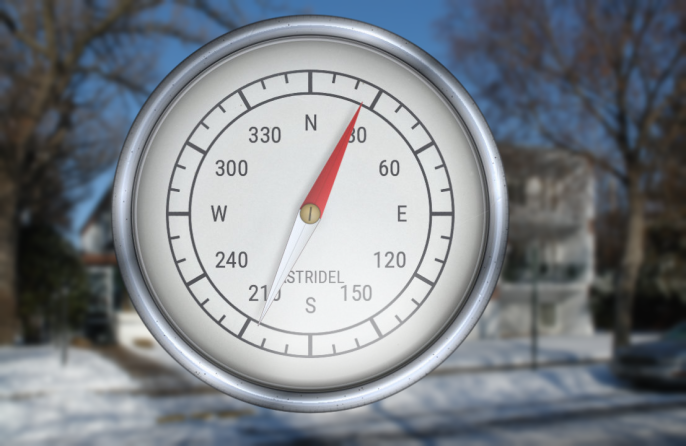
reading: 25
